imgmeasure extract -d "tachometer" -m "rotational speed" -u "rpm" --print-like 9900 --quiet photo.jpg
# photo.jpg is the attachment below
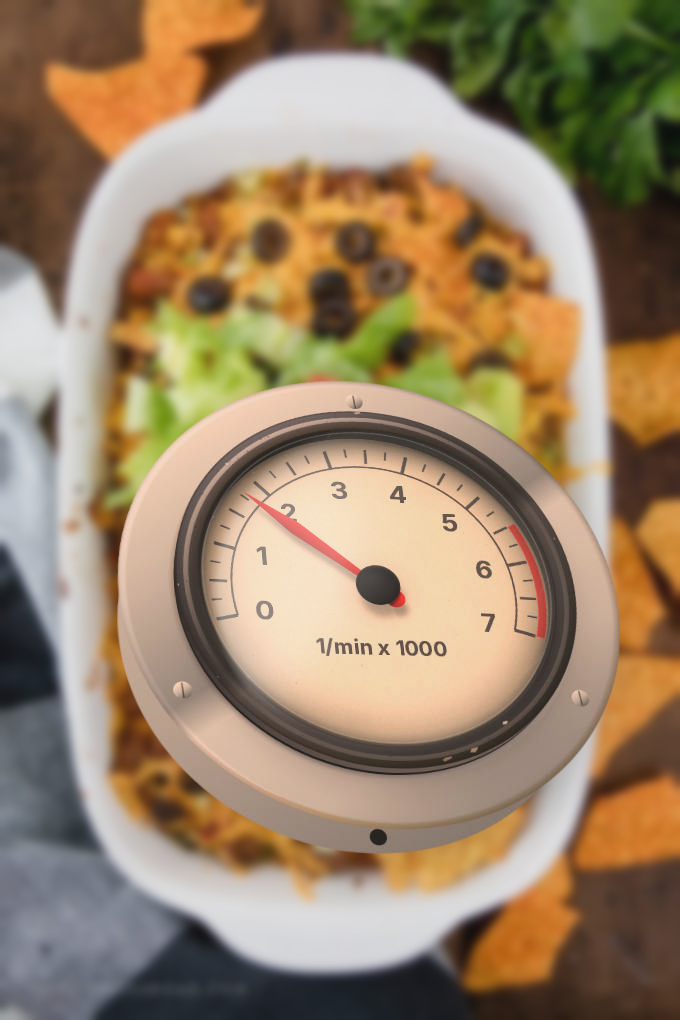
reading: 1750
